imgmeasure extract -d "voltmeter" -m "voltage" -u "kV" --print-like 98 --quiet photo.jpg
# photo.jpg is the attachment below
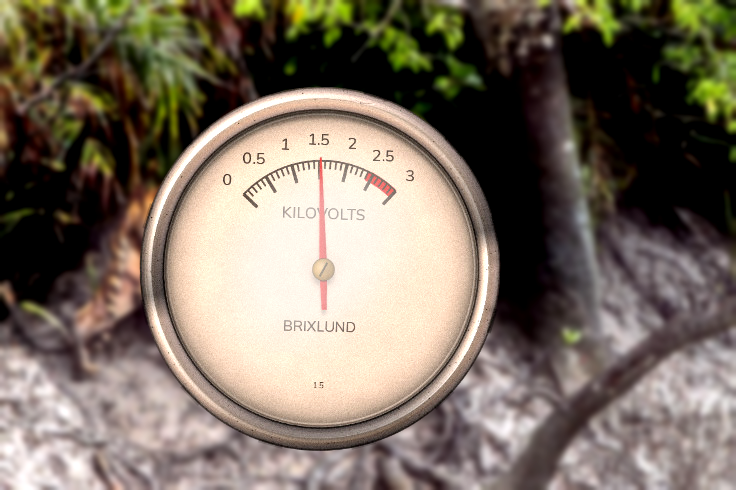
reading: 1.5
